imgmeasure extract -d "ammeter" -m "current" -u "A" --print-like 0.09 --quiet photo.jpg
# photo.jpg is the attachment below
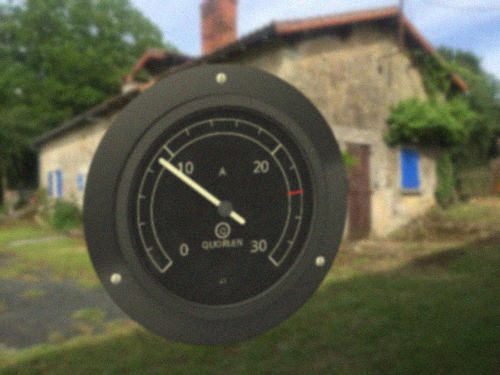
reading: 9
